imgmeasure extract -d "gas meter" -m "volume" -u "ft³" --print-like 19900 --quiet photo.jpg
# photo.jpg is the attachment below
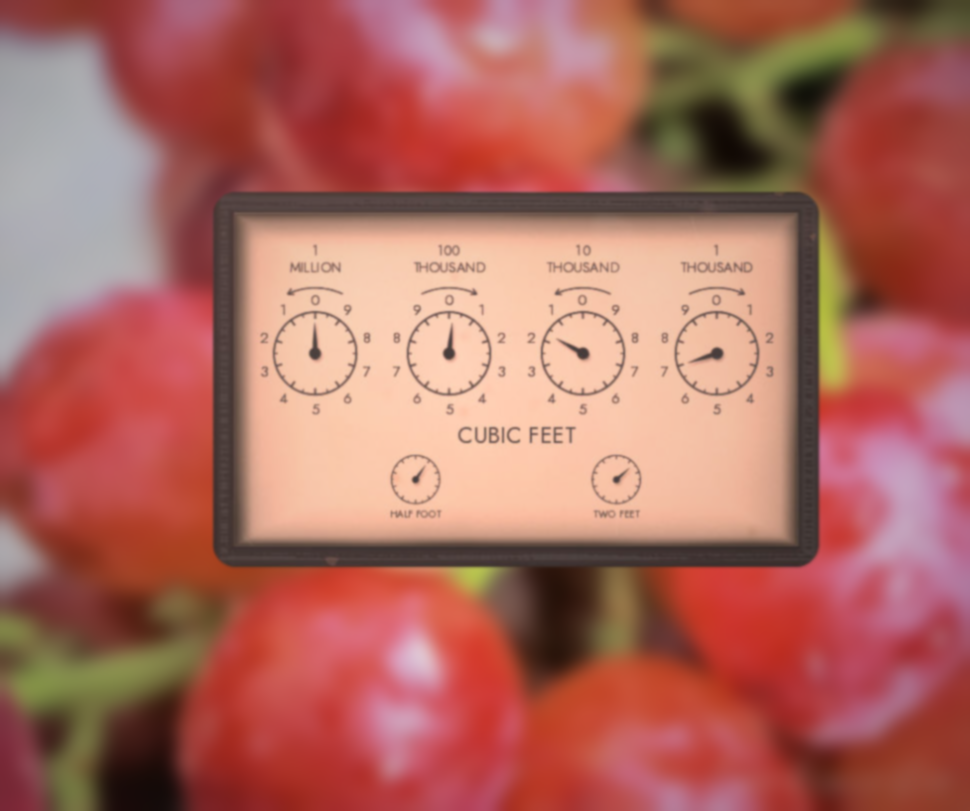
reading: 1700
